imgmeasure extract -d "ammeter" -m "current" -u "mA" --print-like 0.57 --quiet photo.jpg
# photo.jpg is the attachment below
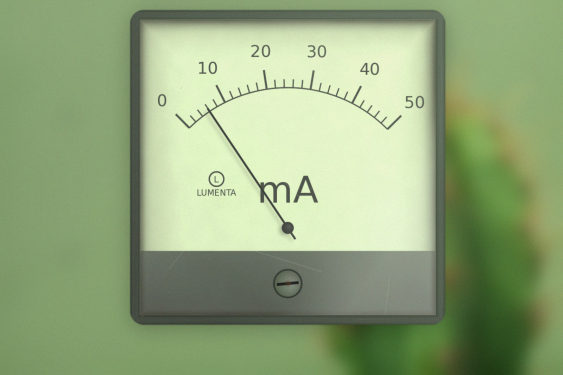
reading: 6
